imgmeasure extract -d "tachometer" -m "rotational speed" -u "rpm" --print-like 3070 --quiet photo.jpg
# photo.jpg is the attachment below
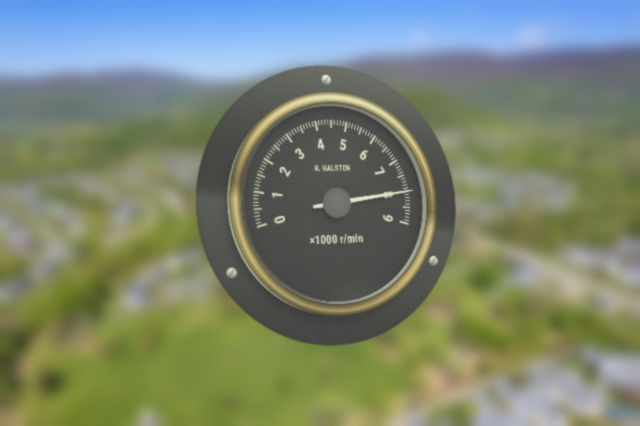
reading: 8000
